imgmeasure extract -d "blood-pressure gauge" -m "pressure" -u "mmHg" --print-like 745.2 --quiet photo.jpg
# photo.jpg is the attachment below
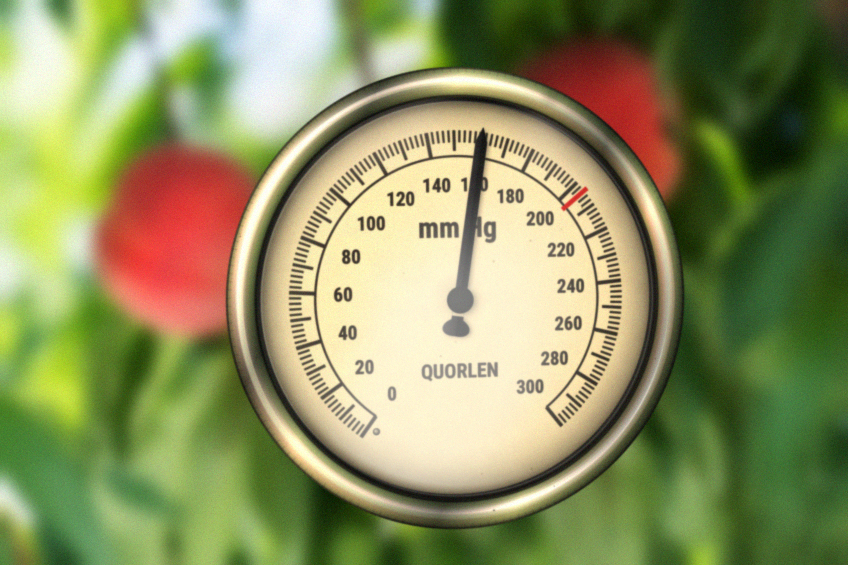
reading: 160
